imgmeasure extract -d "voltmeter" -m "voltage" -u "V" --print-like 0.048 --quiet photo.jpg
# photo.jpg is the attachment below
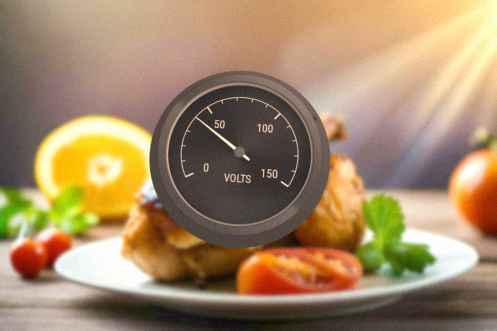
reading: 40
